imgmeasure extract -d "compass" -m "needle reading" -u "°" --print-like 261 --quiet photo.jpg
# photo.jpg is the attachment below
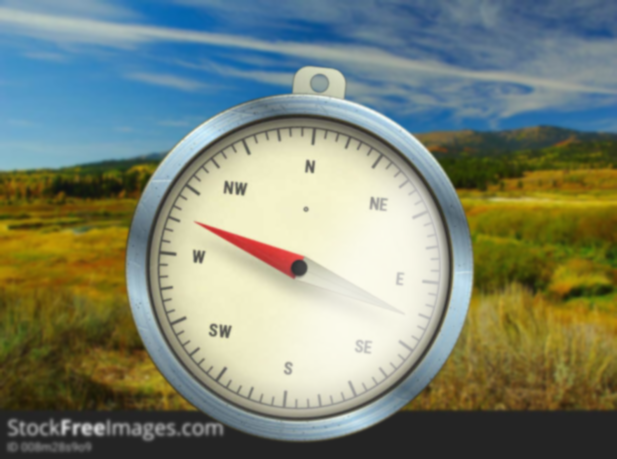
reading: 287.5
